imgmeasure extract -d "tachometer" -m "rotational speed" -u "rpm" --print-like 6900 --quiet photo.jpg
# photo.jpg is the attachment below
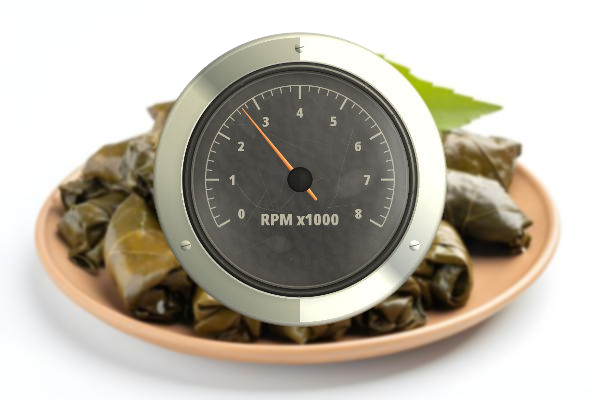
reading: 2700
